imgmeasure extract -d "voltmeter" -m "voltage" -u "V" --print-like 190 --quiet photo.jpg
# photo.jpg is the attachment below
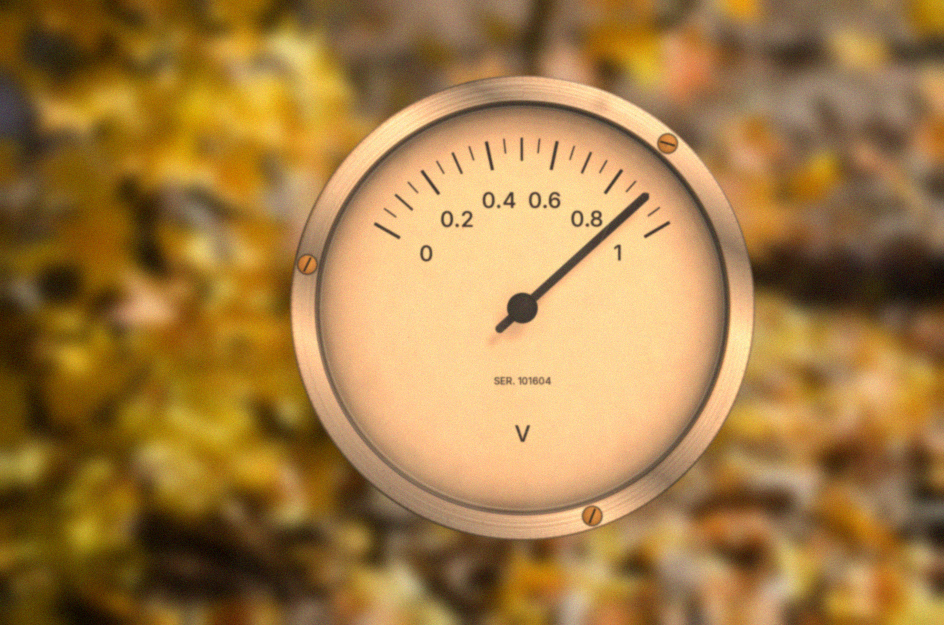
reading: 0.9
